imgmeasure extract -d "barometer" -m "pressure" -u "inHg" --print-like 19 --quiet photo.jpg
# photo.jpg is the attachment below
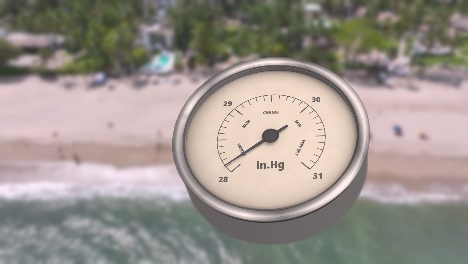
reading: 28.1
